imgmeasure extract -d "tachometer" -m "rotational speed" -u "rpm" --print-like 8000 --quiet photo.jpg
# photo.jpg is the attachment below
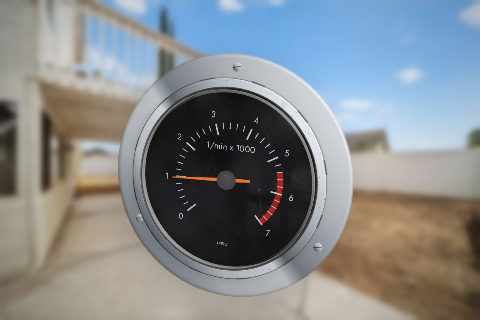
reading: 1000
